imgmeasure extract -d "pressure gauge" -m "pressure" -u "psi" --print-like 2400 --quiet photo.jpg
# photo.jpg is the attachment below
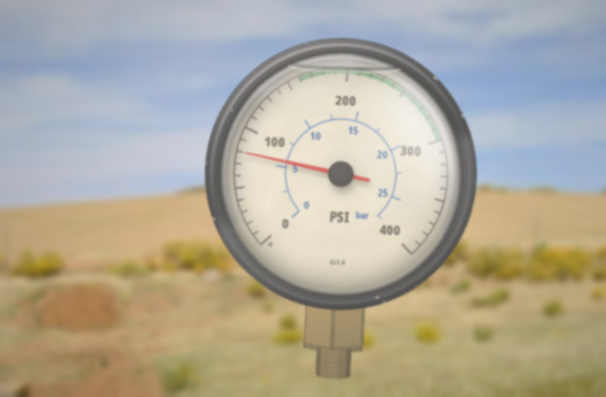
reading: 80
